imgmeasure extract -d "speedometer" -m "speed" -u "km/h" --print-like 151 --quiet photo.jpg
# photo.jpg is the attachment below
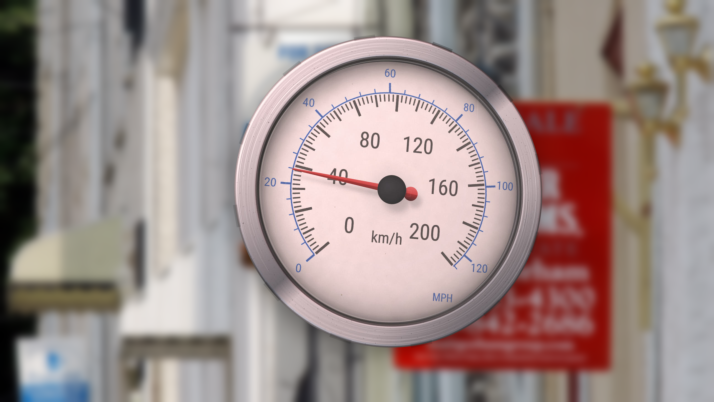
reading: 38
